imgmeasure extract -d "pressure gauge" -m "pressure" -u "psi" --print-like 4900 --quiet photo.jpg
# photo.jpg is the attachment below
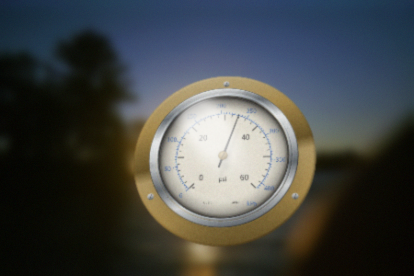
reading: 34
